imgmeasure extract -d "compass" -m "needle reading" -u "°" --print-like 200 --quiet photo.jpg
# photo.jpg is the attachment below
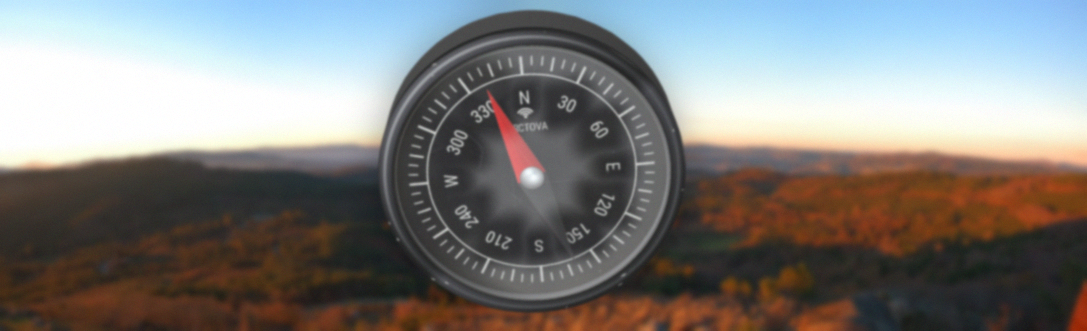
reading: 340
